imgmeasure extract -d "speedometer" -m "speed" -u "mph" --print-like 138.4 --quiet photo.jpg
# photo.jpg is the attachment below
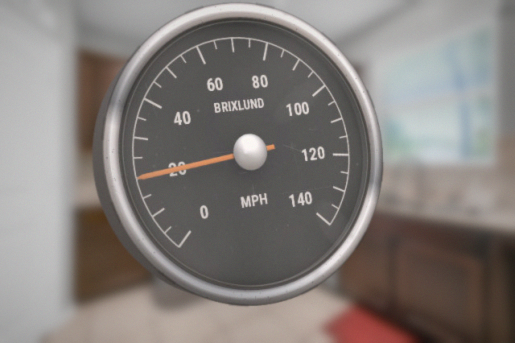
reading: 20
